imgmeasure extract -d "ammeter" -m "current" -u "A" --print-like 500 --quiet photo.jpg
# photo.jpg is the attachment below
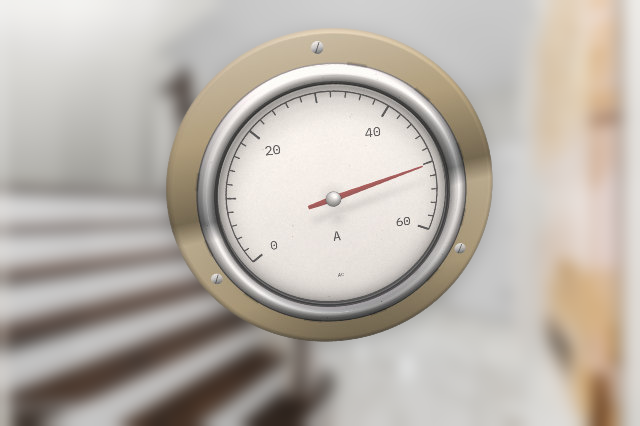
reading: 50
